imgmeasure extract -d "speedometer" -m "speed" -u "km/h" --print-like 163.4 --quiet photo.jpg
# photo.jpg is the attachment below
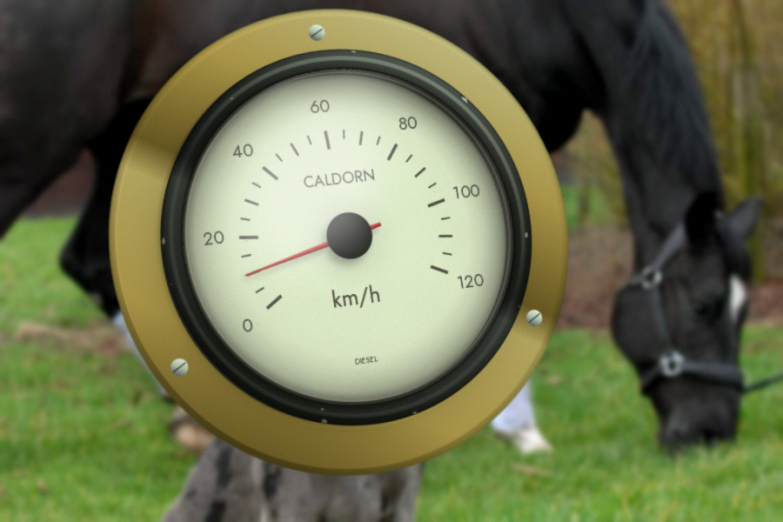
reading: 10
